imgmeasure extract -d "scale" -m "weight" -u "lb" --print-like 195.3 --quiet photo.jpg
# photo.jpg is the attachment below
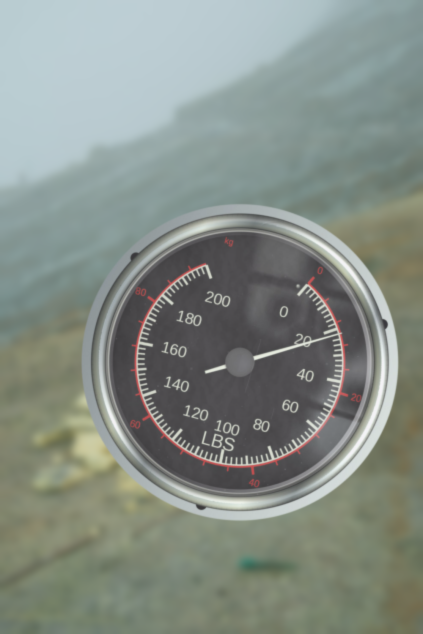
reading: 22
